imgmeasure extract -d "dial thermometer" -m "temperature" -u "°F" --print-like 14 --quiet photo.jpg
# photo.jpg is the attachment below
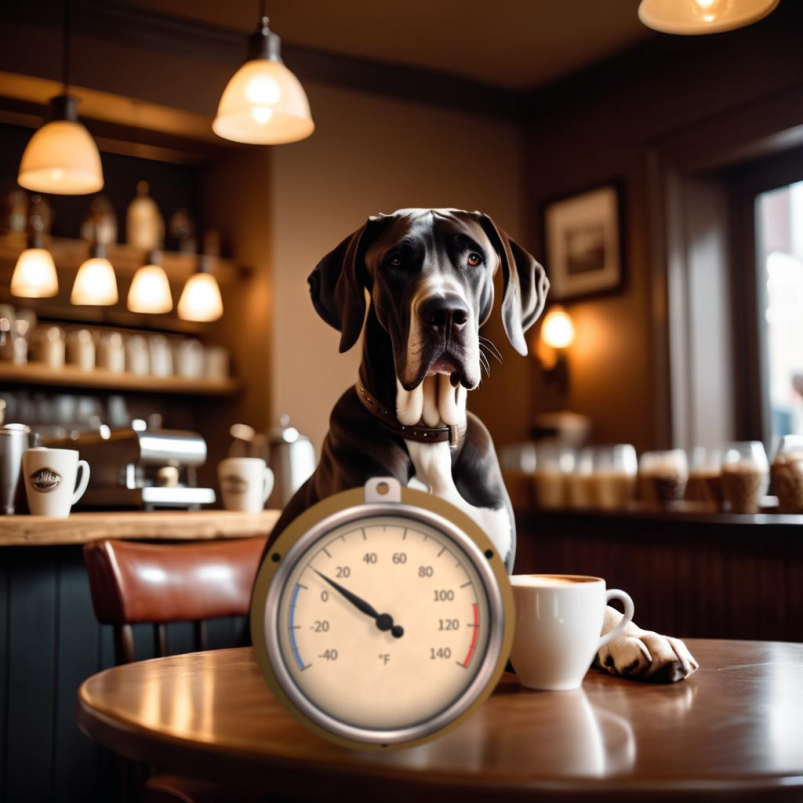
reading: 10
